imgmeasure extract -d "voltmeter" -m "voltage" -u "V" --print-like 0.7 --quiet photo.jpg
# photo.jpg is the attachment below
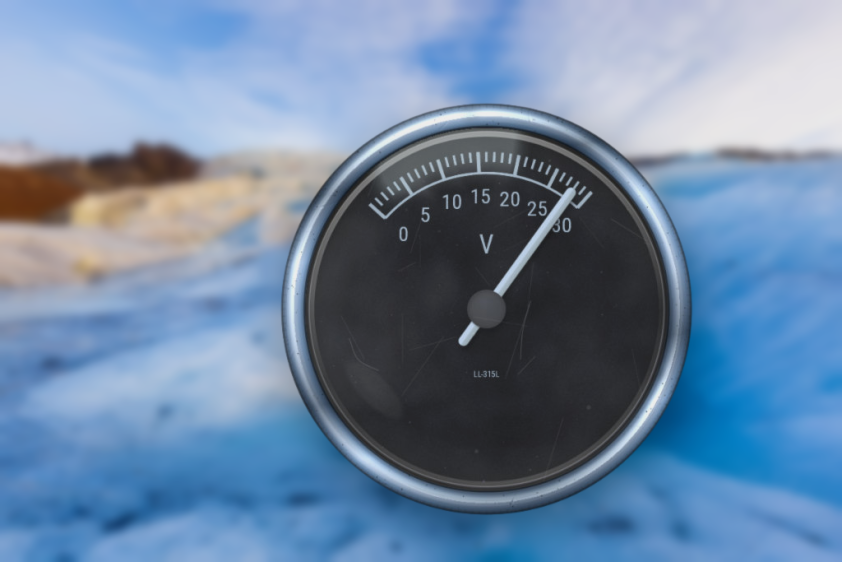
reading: 28
